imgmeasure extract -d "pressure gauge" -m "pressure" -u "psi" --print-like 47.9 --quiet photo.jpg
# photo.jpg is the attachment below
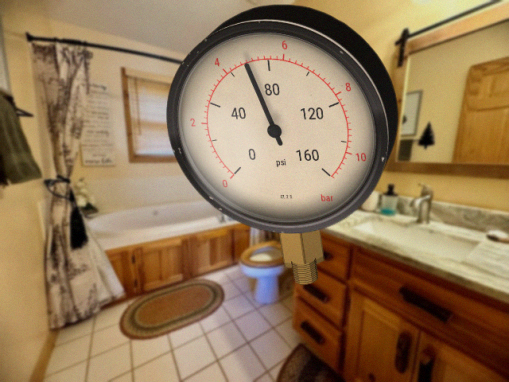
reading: 70
